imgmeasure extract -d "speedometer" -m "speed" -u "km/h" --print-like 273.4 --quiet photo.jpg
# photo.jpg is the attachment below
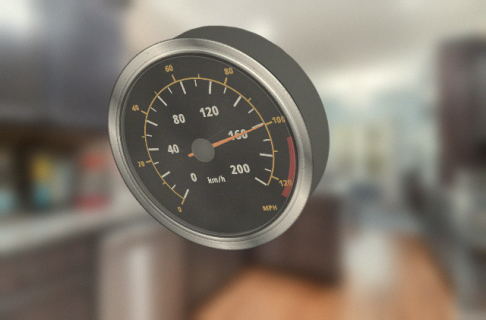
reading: 160
